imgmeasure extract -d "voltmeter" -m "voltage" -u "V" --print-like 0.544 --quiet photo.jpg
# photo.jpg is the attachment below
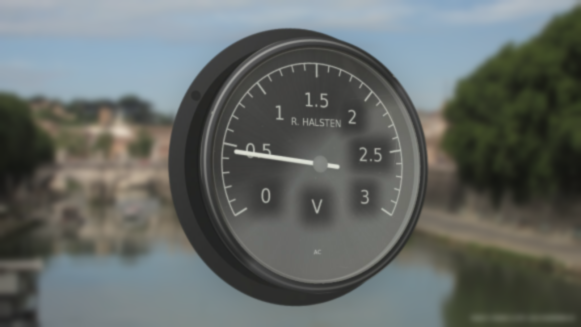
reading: 0.45
